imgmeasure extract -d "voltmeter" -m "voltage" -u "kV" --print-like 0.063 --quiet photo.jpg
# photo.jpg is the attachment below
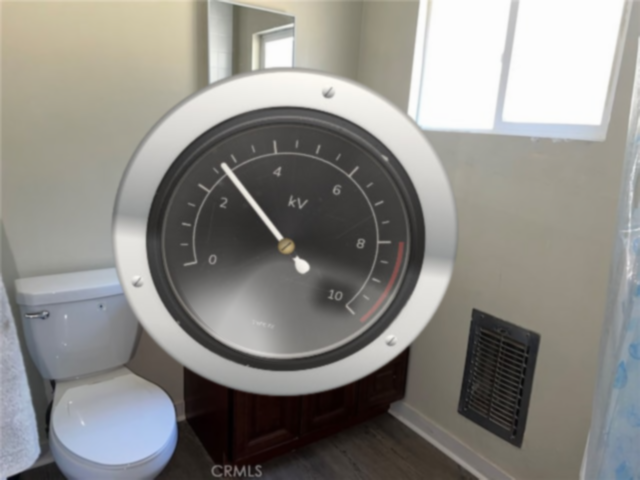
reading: 2.75
